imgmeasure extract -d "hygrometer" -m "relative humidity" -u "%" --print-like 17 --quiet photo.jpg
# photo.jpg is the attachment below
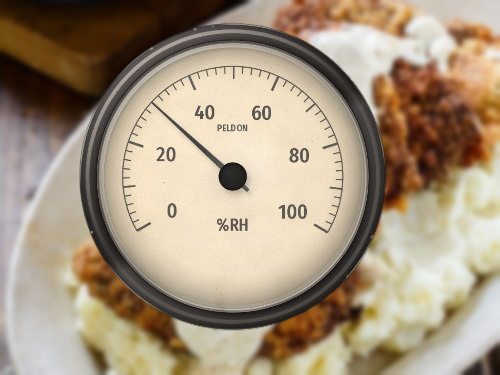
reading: 30
